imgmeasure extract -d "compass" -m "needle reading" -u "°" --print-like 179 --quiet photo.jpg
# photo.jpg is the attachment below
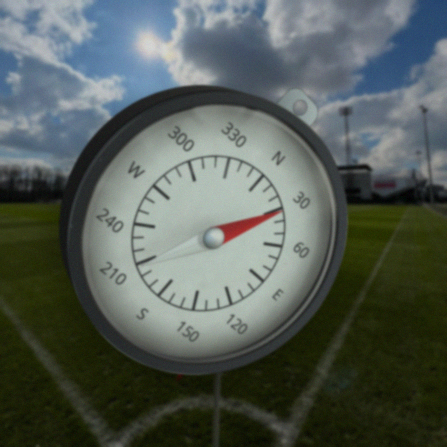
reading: 30
